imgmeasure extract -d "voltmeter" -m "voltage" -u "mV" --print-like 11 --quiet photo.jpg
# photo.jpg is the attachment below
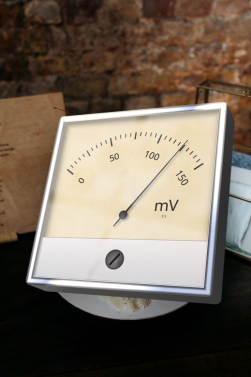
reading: 125
